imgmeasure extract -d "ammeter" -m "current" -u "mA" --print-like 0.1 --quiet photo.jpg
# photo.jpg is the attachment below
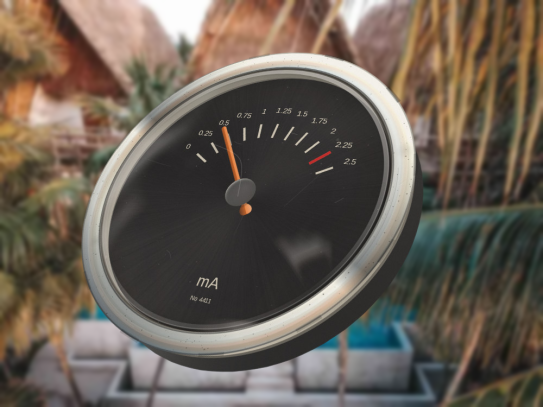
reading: 0.5
